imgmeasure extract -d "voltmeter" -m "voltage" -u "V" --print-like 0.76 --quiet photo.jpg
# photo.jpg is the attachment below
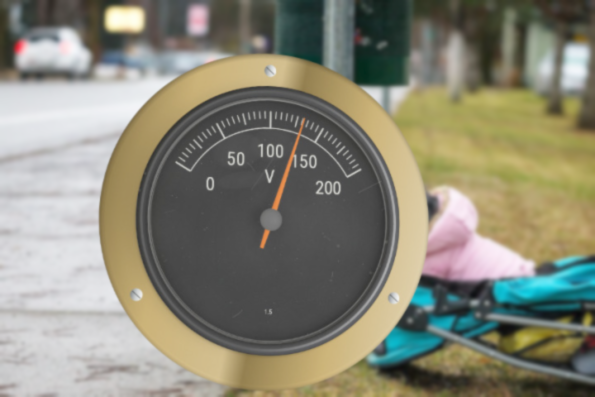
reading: 130
